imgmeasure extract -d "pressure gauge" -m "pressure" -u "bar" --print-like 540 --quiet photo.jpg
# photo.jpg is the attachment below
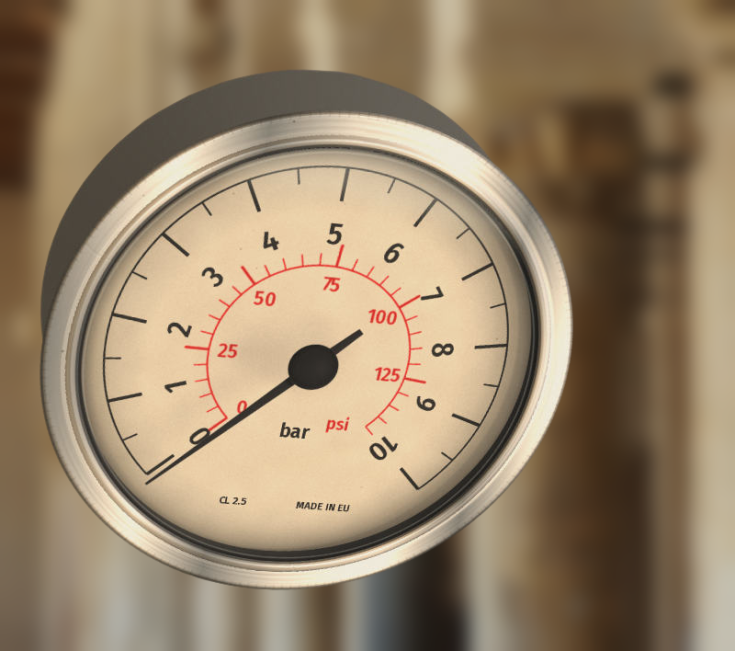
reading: 0
